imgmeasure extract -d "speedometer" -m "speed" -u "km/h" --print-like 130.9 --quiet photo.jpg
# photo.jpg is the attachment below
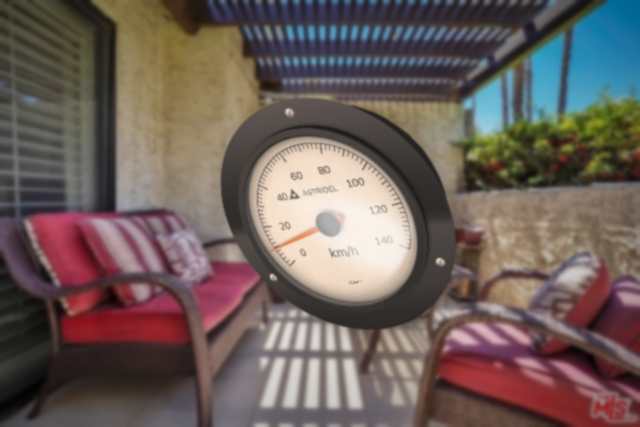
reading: 10
